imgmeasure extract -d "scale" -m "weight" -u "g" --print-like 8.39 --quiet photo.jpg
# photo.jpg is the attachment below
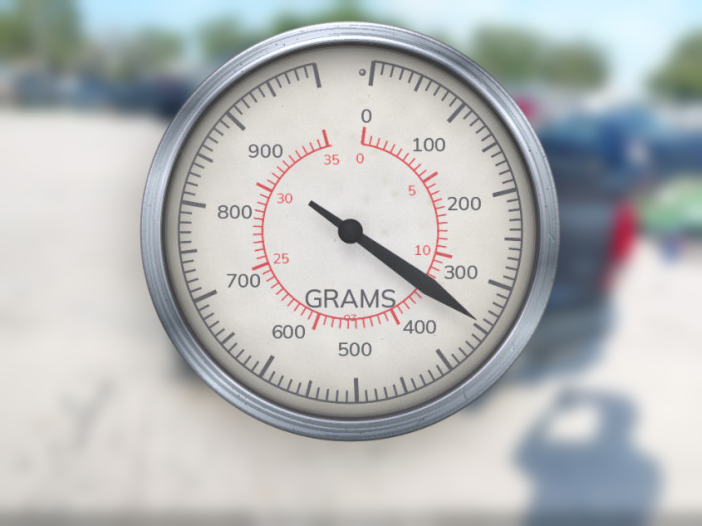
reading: 345
